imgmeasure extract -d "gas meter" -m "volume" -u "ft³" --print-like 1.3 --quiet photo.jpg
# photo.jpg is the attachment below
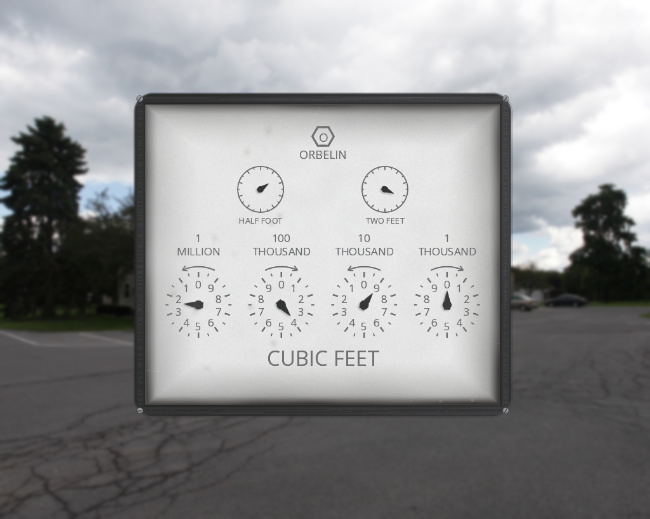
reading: 239000
